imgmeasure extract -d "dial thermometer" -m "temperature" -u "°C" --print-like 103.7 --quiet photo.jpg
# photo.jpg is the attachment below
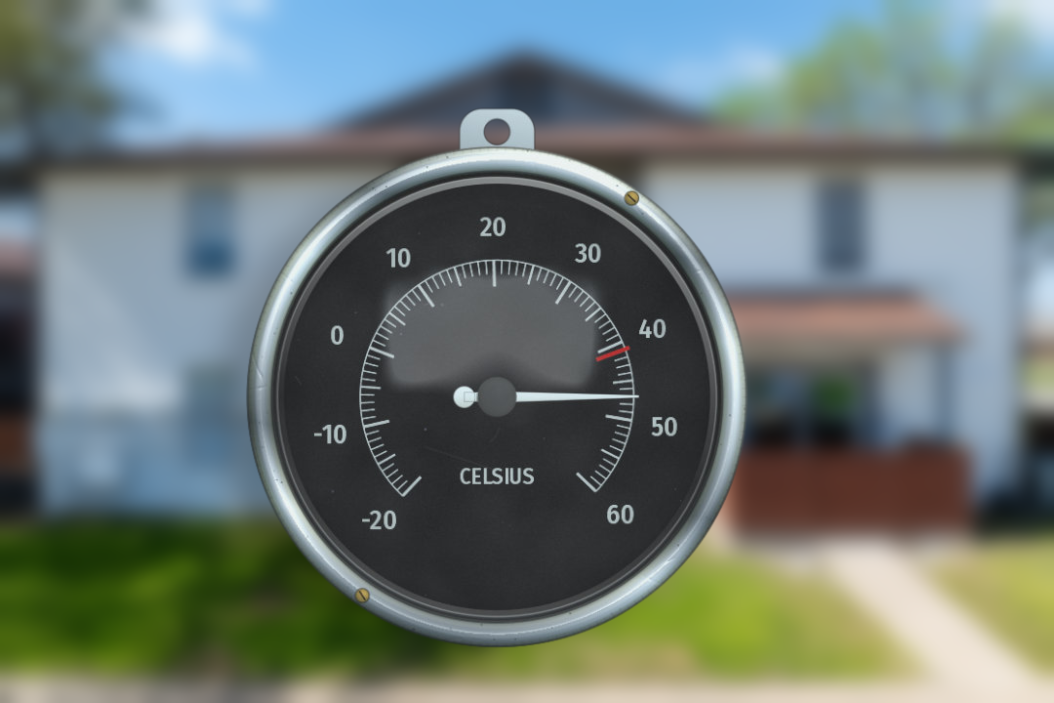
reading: 47
